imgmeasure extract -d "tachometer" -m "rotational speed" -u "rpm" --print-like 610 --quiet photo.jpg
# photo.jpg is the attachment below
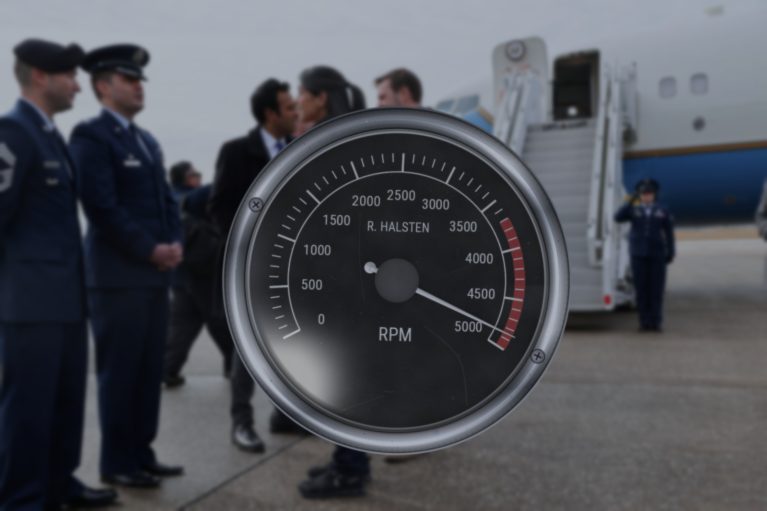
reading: 4850
